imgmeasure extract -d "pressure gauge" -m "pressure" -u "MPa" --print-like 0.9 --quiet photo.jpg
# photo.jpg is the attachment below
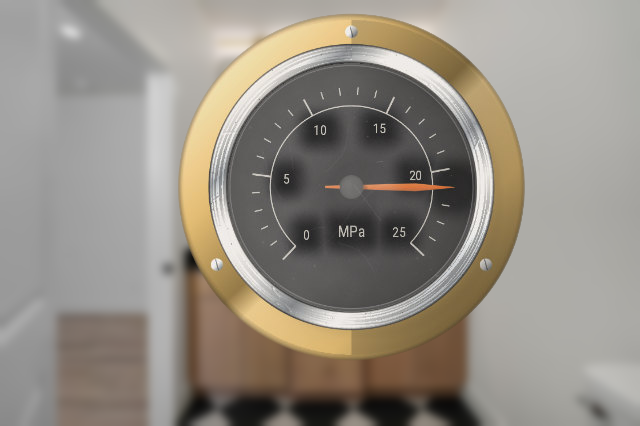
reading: 21
